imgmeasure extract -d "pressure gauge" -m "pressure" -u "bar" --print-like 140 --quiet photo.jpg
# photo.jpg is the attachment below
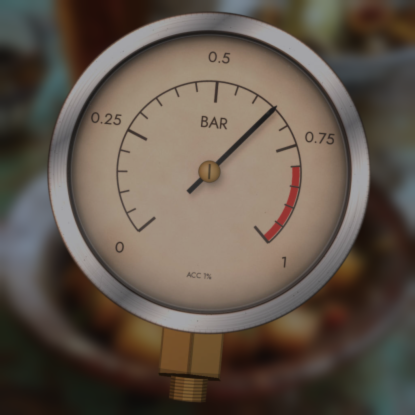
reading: 0.65
